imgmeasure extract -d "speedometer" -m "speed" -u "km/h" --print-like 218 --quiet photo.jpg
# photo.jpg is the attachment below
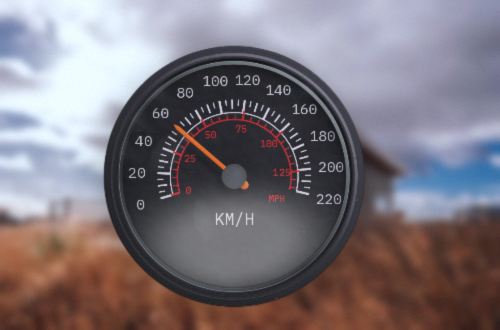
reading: 60
